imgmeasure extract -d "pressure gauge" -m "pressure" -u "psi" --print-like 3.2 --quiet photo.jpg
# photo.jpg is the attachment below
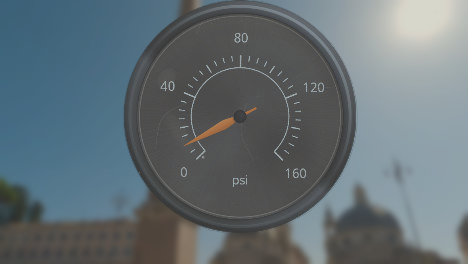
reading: 10
